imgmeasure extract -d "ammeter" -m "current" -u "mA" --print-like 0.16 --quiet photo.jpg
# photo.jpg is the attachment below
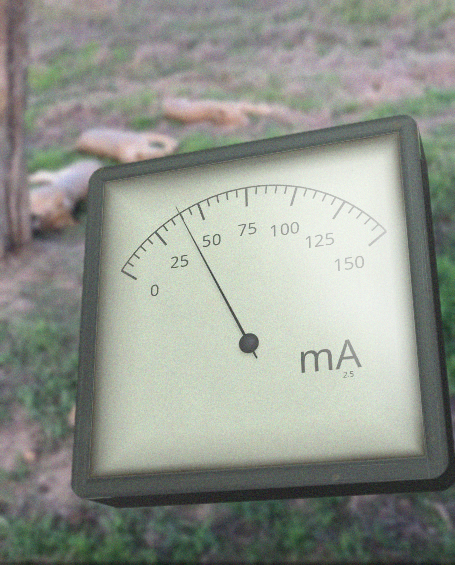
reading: 40
